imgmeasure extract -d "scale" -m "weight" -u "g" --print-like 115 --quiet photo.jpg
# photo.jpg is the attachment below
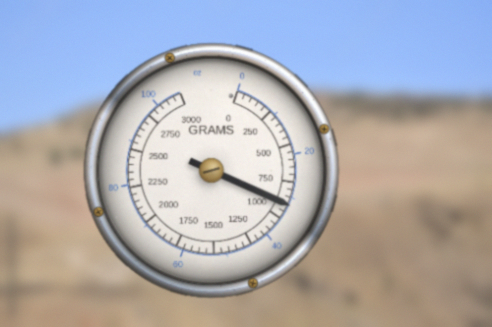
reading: 900
